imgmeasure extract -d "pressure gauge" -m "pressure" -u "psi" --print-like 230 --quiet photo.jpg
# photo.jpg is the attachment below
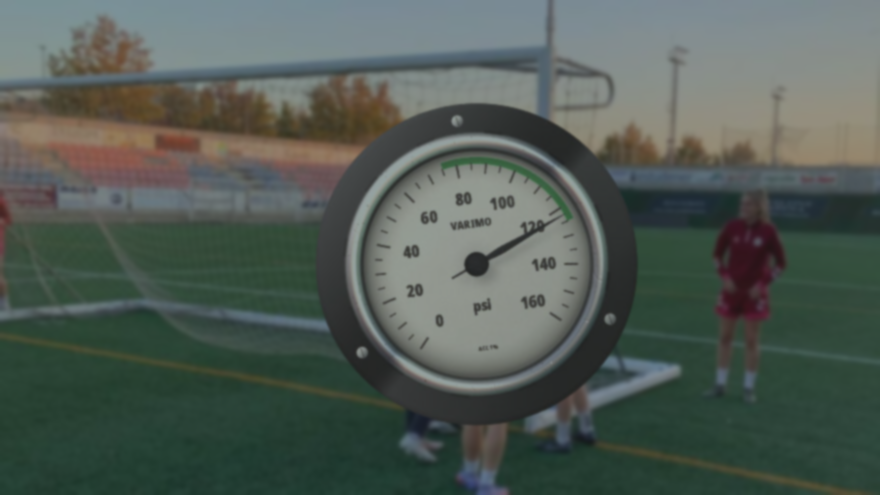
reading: 122.5
